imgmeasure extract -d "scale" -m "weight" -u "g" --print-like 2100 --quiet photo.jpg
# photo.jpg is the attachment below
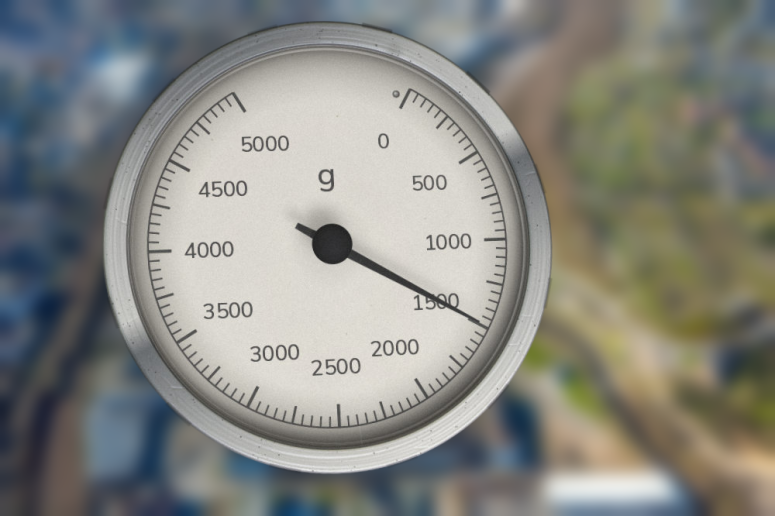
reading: 1500
